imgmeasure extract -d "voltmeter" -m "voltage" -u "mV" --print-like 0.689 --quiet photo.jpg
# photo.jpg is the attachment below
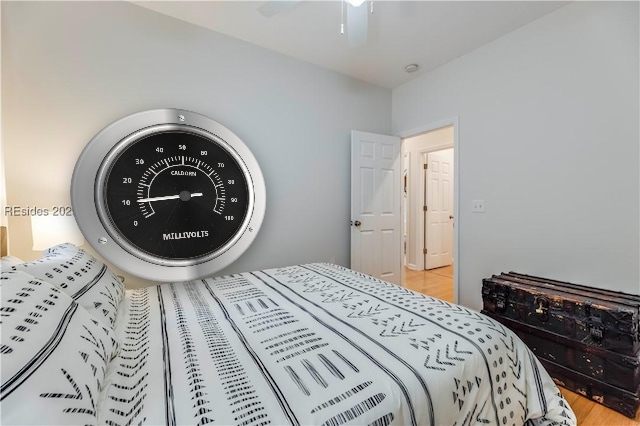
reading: 10
